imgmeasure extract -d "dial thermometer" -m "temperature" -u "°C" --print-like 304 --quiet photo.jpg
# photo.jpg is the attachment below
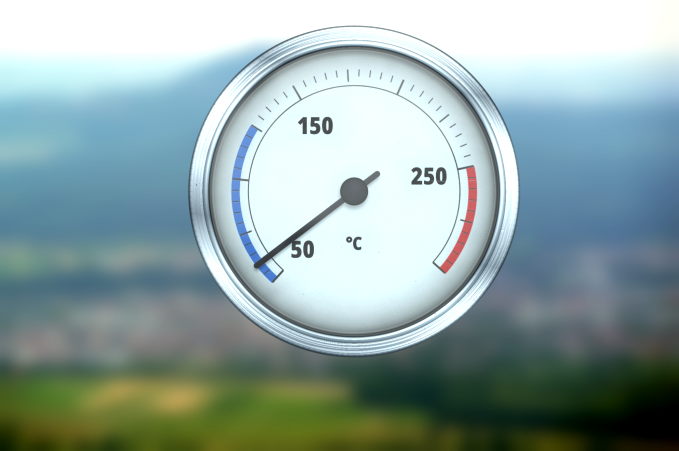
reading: 60
